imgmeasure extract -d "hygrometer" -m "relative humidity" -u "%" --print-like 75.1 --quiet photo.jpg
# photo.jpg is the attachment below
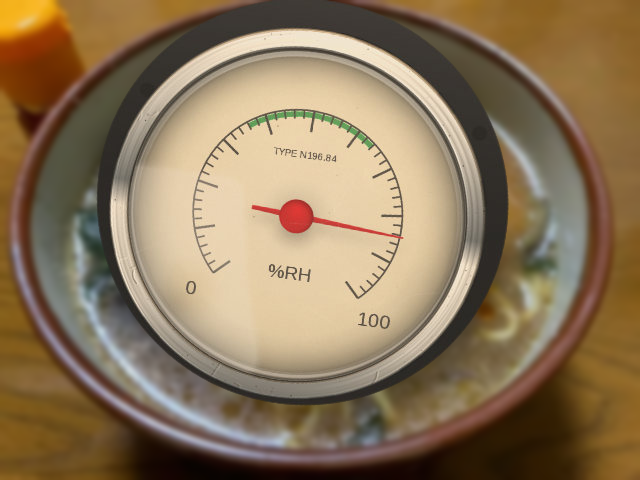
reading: 84
